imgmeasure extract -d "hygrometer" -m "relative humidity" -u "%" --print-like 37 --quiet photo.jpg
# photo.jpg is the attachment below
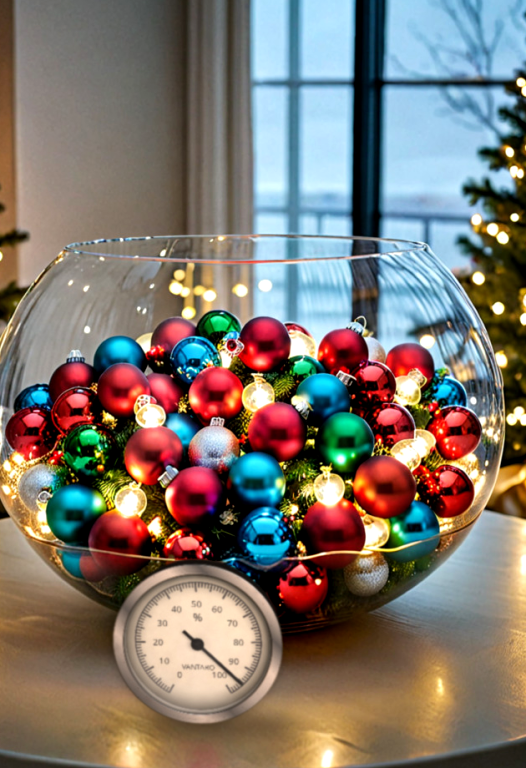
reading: 95
